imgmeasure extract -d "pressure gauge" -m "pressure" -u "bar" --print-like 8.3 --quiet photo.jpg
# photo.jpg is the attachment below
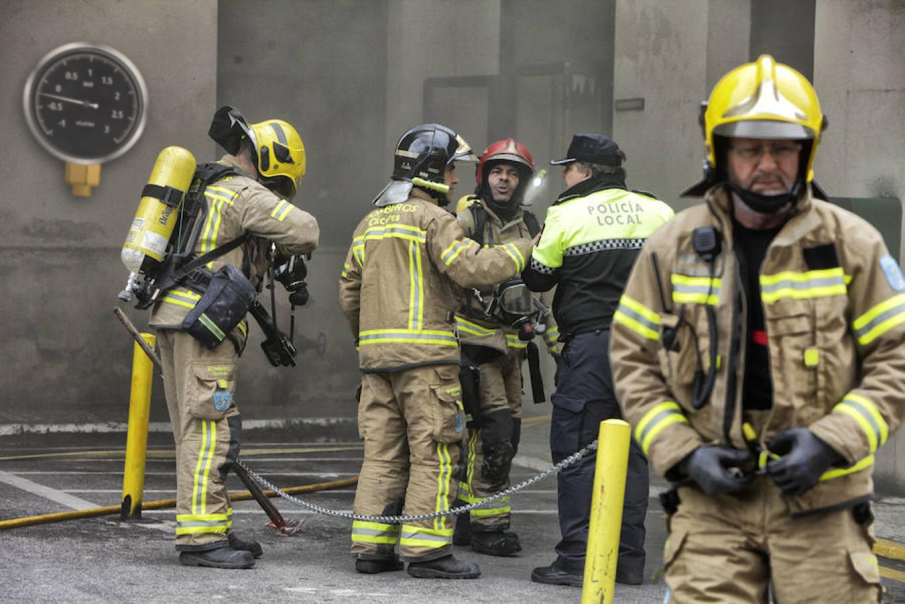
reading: -0.25
